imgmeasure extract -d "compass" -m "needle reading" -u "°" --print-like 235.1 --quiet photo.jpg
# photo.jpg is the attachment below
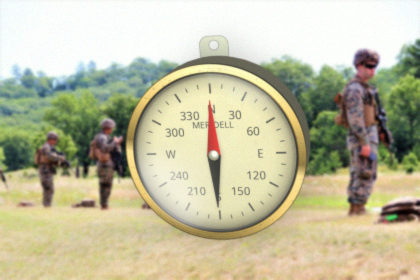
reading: 0
